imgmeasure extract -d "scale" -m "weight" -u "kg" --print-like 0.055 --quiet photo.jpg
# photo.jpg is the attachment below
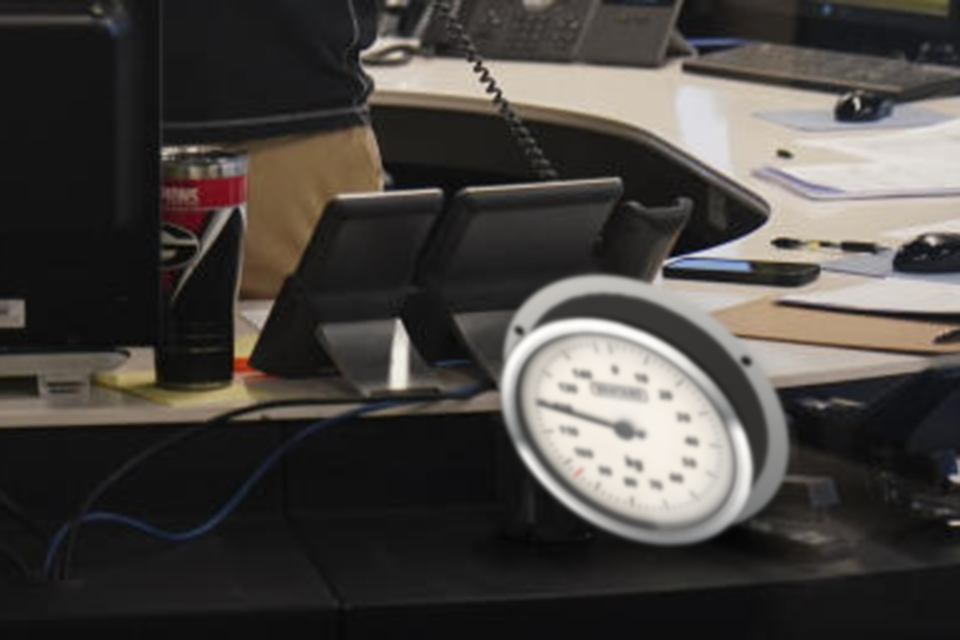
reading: 120
